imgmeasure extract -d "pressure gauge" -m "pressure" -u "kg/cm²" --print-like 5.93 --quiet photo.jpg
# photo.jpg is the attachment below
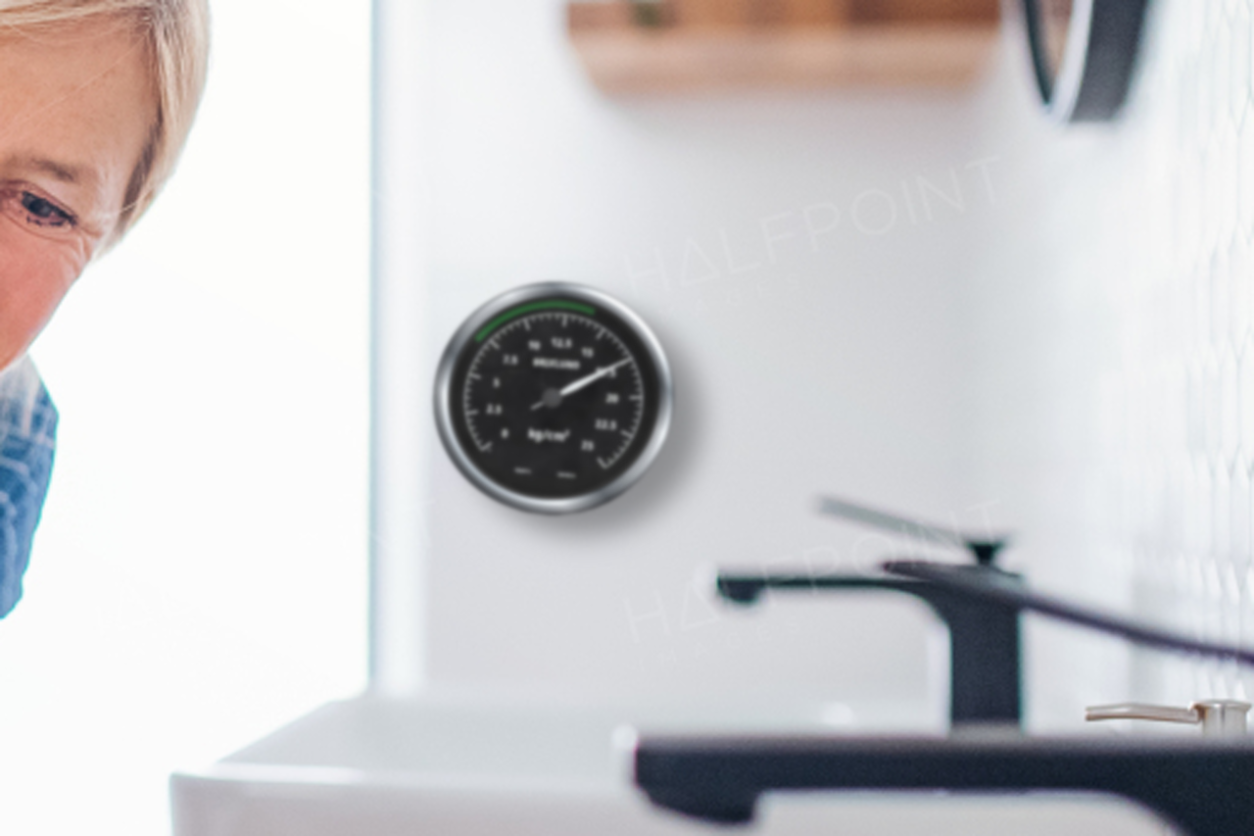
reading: 17.5
